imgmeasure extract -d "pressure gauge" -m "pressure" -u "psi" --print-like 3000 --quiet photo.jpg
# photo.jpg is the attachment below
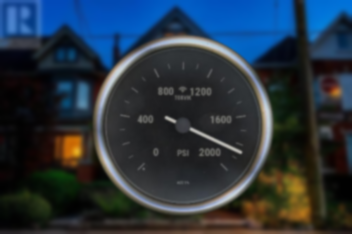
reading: 1850
